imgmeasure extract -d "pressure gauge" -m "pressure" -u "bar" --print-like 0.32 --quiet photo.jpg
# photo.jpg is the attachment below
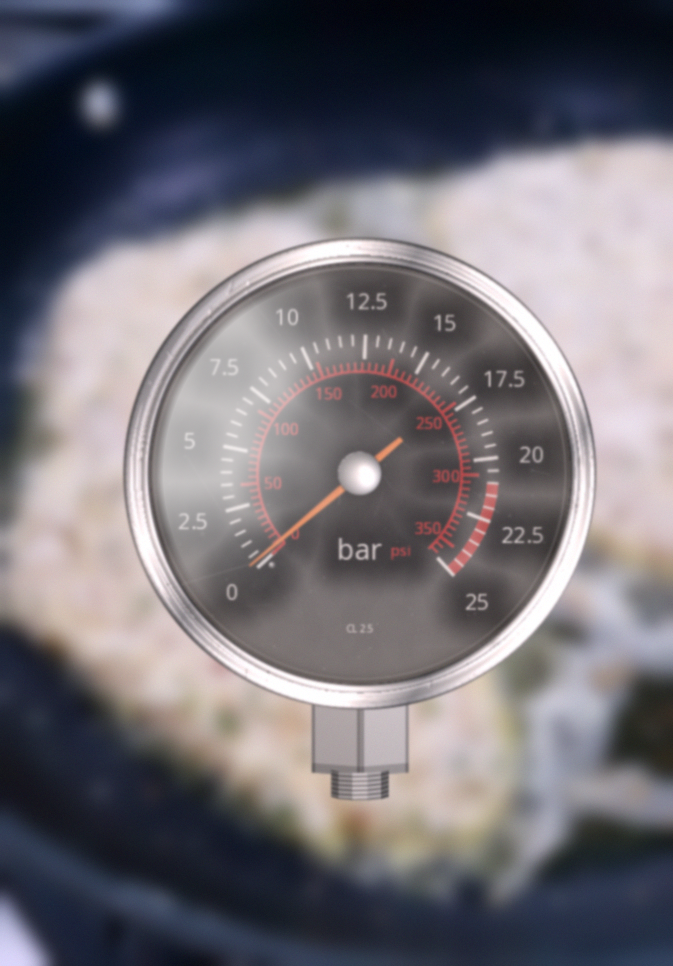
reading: 0.25
